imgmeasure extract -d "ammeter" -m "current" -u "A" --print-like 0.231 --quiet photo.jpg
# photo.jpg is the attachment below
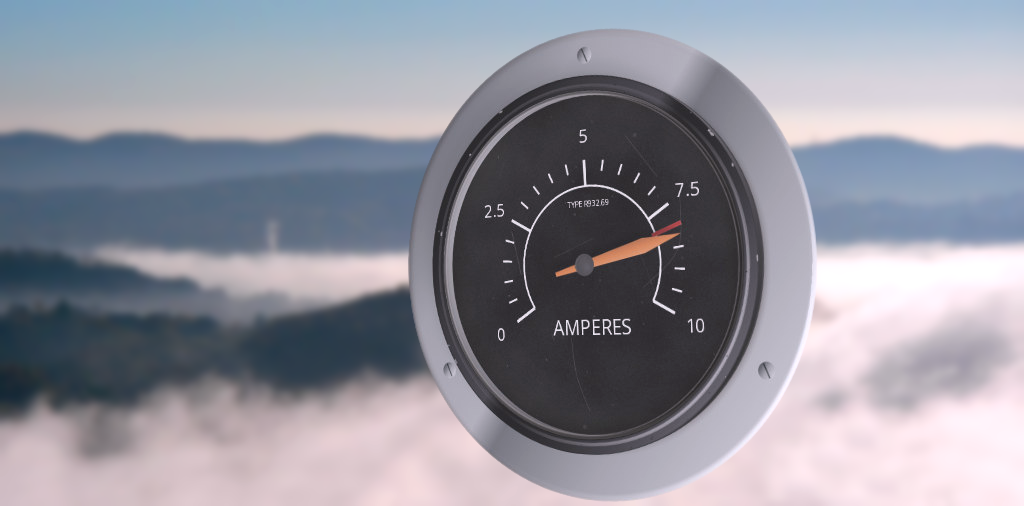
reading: 8.25
